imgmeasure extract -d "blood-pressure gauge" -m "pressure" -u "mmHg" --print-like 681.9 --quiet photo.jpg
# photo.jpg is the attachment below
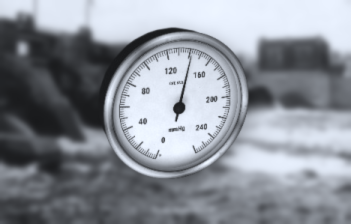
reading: 140
